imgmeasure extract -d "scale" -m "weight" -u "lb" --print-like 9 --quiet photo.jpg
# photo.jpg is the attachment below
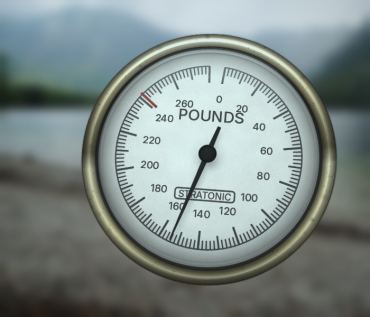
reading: 154
